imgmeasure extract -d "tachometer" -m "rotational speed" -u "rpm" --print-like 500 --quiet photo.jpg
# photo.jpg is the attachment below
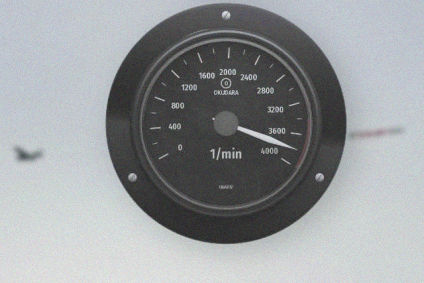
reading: 3800
